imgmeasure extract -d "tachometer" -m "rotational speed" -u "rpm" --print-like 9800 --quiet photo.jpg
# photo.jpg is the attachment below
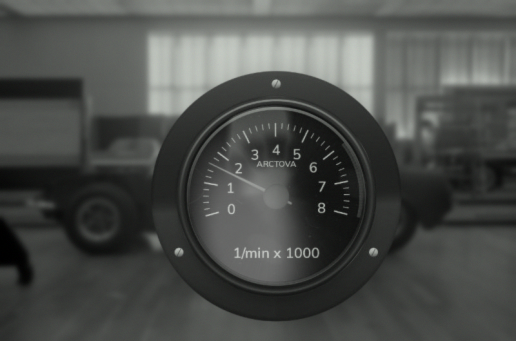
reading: 1600
